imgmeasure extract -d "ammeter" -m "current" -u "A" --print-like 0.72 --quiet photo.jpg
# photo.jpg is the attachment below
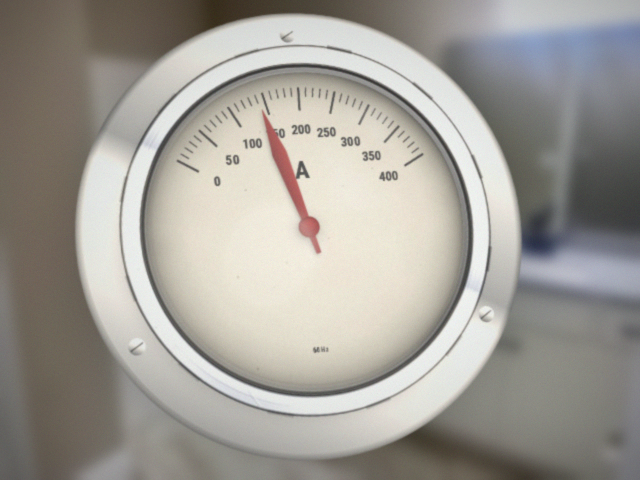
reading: 140
